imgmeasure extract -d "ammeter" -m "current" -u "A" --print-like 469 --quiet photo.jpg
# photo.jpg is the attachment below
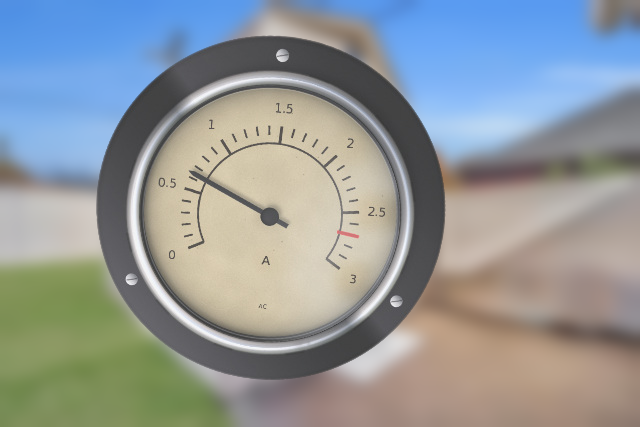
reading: 0.65
